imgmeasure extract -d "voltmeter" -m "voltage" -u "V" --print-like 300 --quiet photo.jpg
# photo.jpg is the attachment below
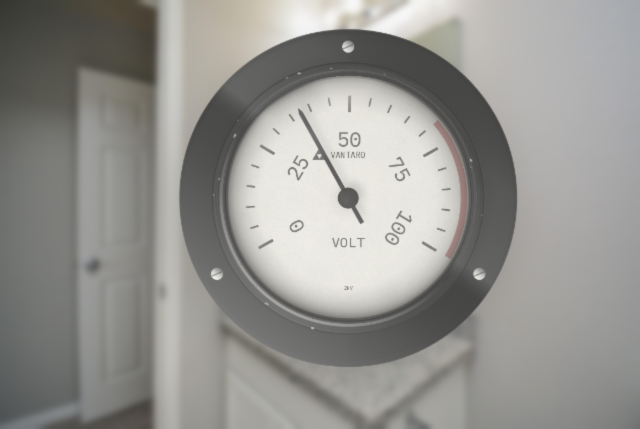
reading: 37.5
